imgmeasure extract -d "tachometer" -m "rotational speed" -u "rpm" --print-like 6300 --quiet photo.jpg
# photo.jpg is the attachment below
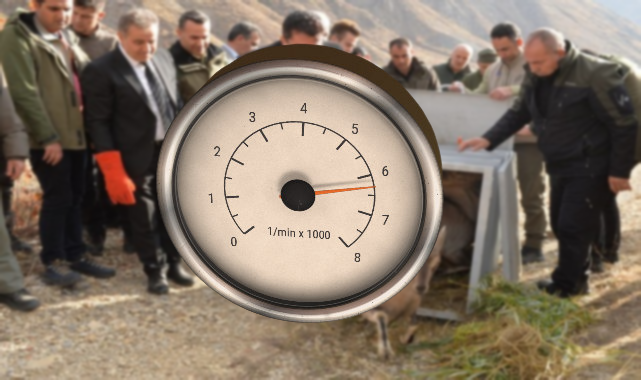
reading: 6250
